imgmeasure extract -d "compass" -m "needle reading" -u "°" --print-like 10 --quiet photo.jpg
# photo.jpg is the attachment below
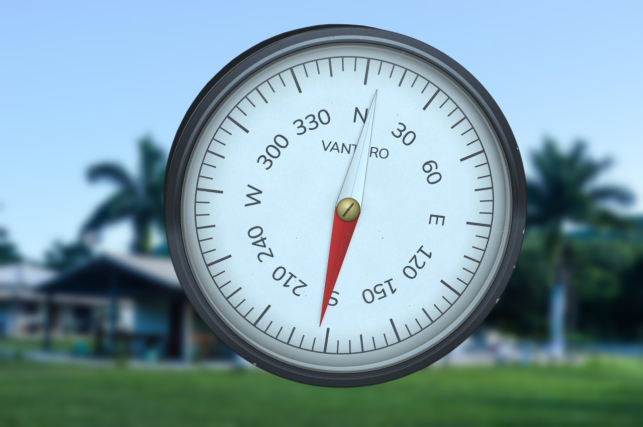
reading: 185
